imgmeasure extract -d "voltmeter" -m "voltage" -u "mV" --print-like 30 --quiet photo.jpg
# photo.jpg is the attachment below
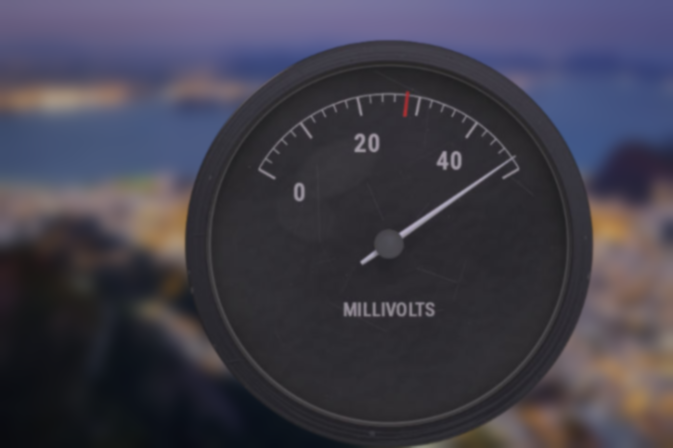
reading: 48
